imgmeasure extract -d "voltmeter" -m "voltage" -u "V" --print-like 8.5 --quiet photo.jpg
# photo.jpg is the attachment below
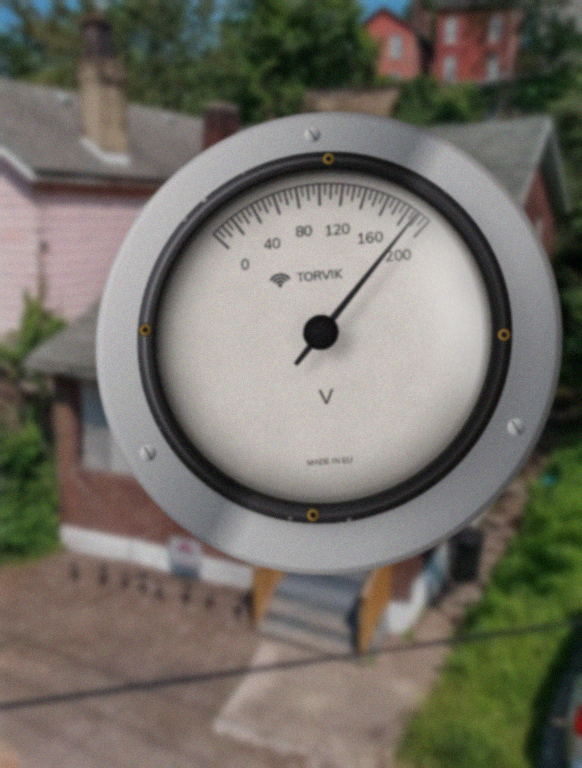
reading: 190
